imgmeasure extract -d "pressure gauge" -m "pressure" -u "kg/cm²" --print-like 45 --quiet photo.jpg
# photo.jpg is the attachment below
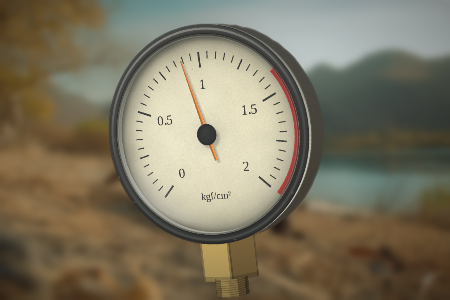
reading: 0.9
